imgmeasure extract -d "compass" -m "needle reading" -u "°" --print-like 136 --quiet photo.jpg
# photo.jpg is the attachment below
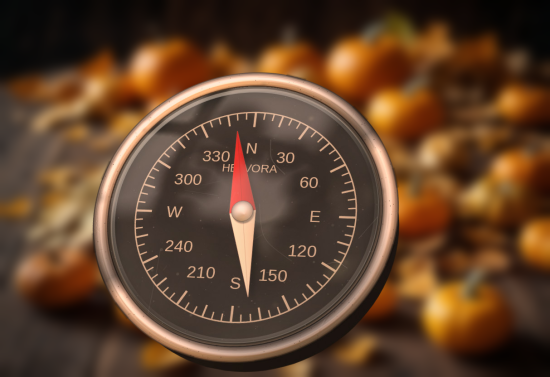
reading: 350
